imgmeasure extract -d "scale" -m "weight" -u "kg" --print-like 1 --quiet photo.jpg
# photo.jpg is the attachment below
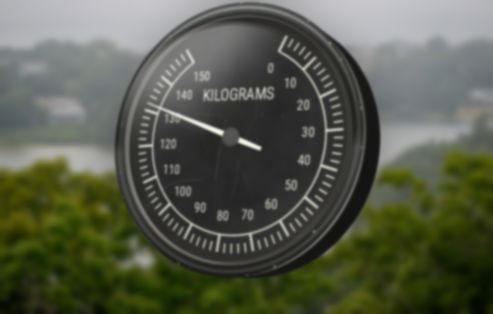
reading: 132
